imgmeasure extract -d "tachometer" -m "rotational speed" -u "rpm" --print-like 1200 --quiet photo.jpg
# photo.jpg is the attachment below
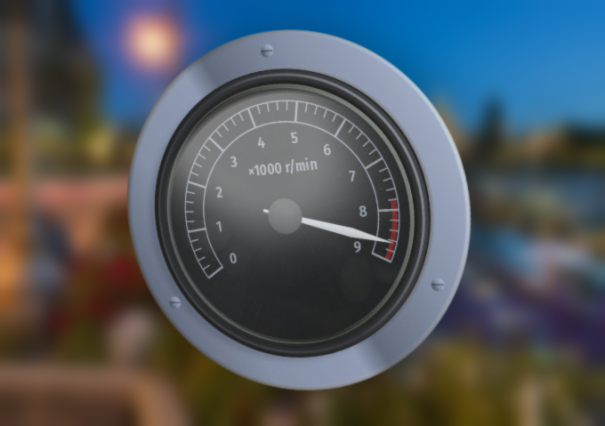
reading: 8600
